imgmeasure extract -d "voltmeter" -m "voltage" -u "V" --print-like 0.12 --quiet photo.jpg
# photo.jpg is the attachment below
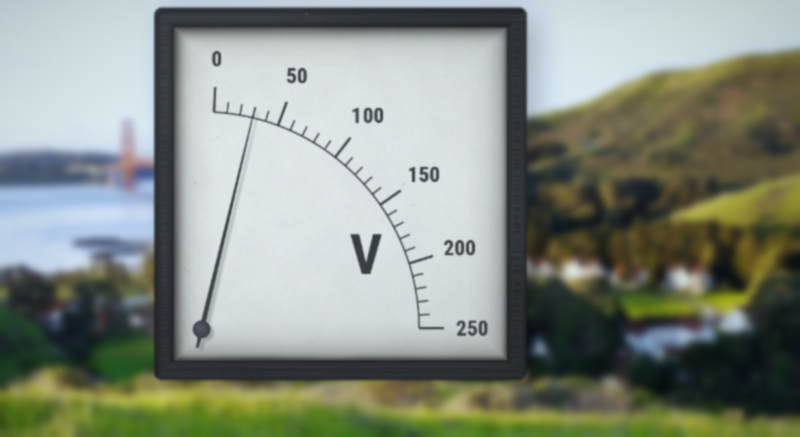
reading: 30
